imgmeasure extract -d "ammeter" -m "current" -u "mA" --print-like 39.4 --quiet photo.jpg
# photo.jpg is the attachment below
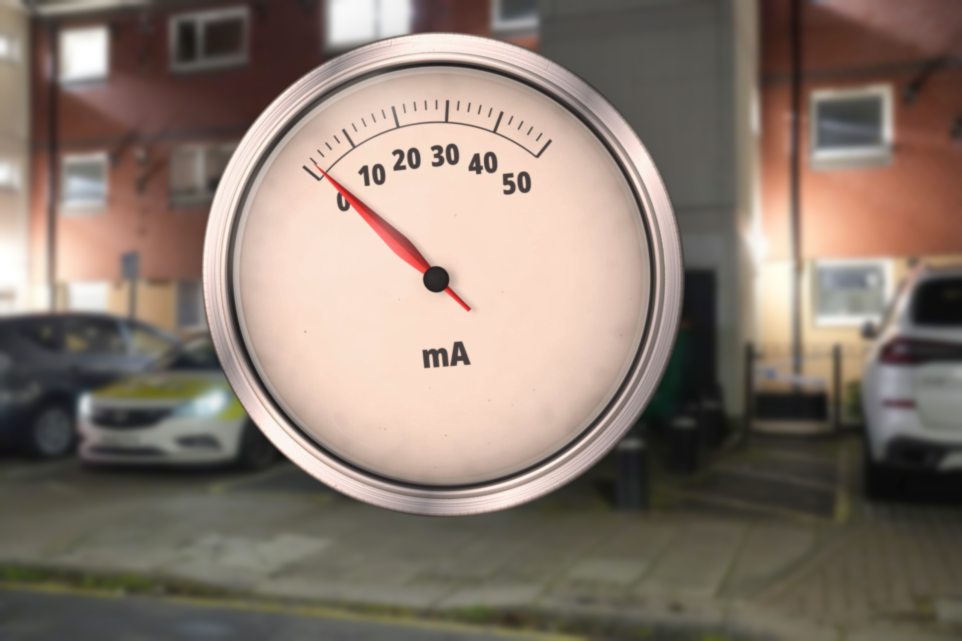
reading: 2
